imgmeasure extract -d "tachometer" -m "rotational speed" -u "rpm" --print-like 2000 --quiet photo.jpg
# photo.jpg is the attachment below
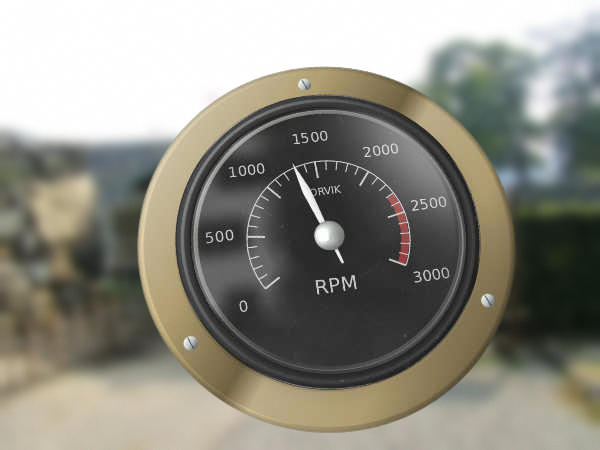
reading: 1300
